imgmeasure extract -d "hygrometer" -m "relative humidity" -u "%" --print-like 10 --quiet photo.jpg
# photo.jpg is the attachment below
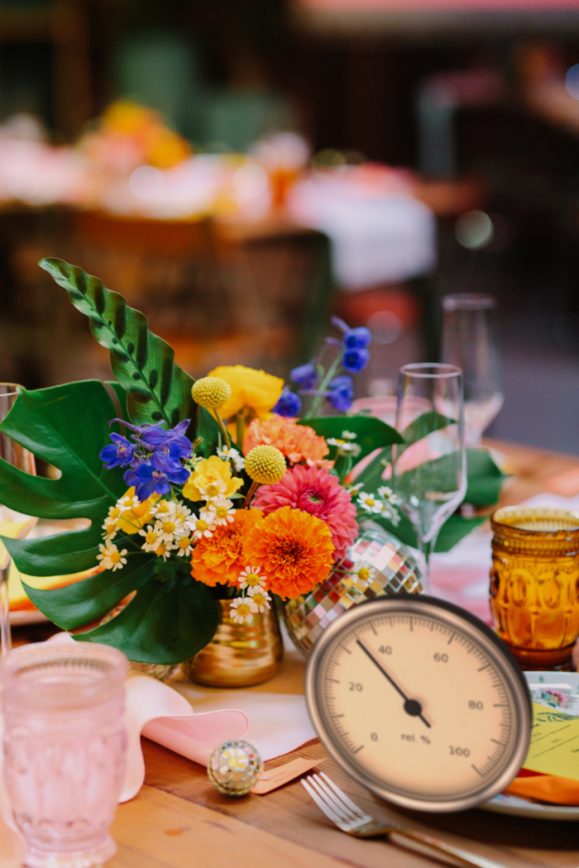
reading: 35
